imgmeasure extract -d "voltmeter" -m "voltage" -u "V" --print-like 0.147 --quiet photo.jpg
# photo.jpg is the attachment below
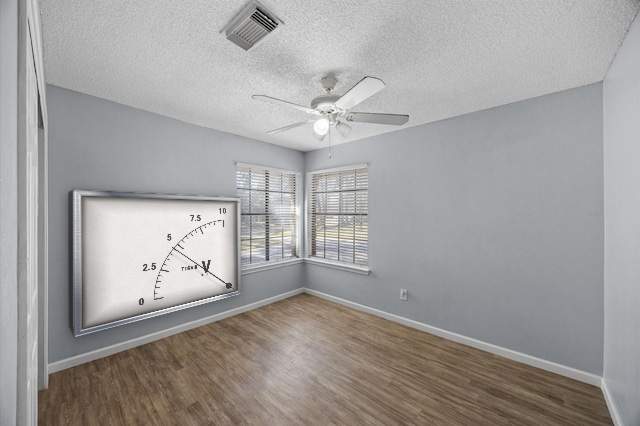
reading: 4.5
